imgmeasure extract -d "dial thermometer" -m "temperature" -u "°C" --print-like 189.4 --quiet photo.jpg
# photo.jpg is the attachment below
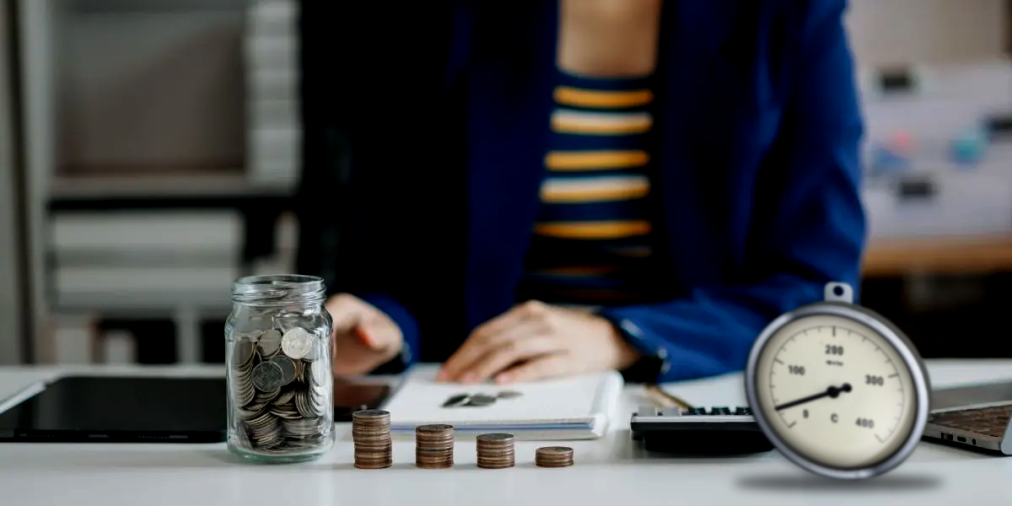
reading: 30
